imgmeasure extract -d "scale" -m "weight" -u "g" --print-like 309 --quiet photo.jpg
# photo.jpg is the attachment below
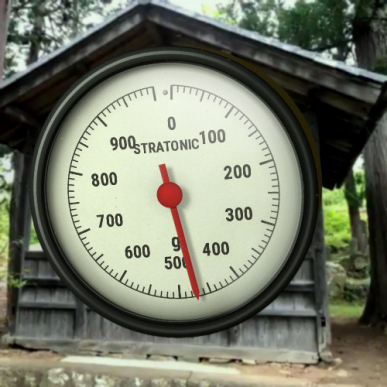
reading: 470
